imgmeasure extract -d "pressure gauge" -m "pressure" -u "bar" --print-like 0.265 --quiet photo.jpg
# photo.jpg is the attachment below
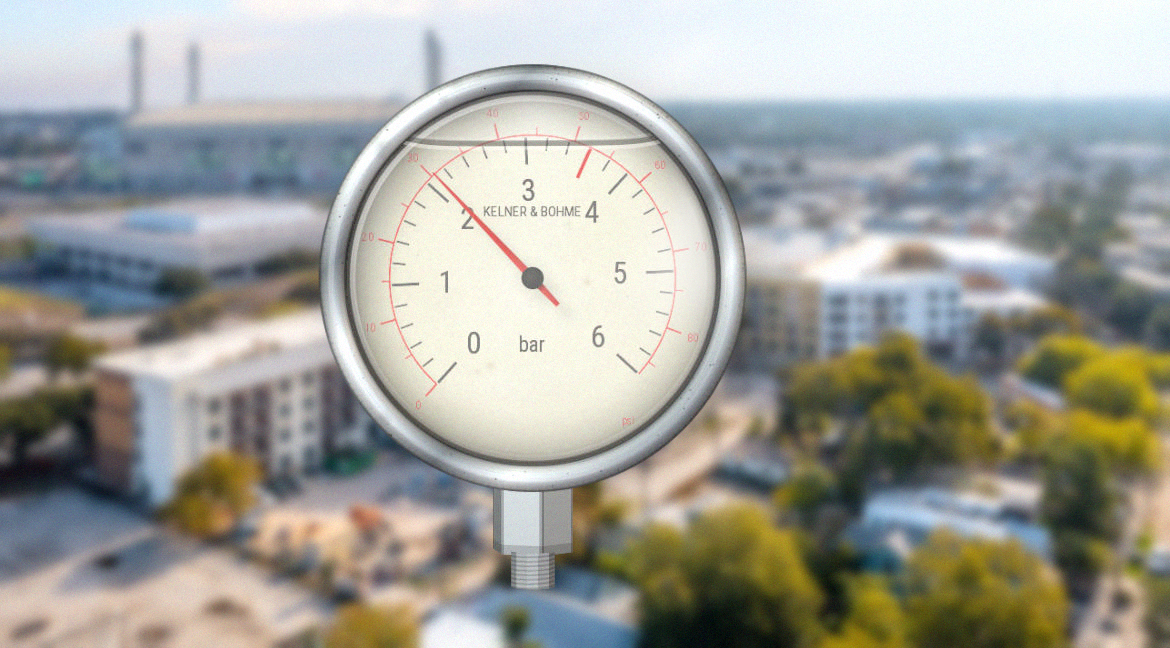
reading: 2.1
